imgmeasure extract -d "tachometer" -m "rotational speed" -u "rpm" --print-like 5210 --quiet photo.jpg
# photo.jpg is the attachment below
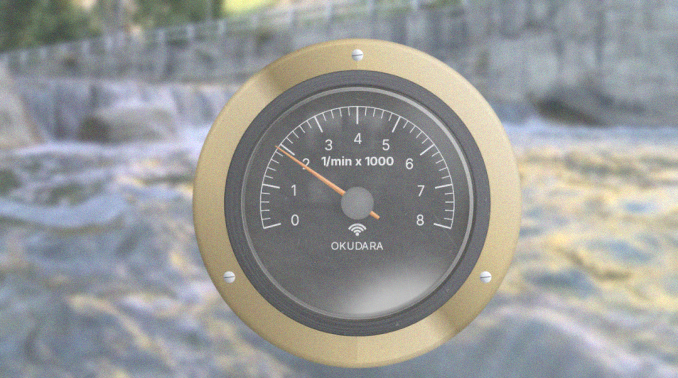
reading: 1900
